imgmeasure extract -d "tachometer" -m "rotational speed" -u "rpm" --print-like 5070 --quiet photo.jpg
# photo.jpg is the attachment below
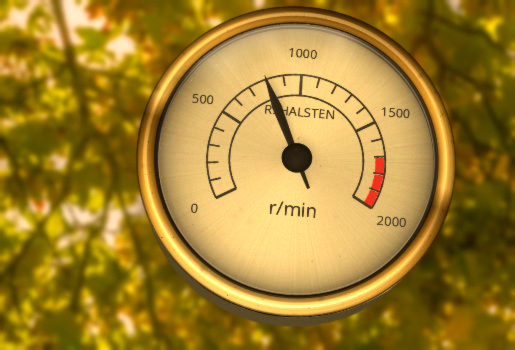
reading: 800
